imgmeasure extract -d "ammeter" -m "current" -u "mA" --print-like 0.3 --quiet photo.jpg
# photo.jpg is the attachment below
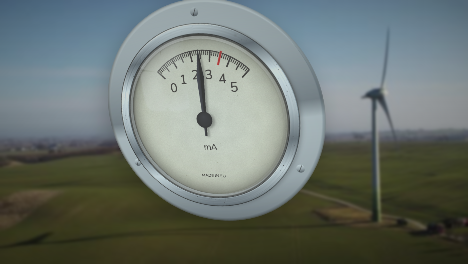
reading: 2.5
